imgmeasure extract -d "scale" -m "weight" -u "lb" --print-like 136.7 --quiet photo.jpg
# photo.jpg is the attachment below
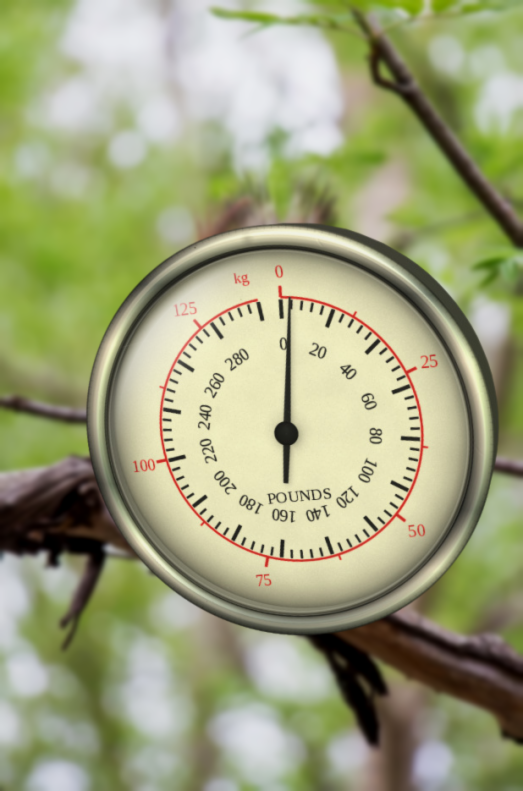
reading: 4
